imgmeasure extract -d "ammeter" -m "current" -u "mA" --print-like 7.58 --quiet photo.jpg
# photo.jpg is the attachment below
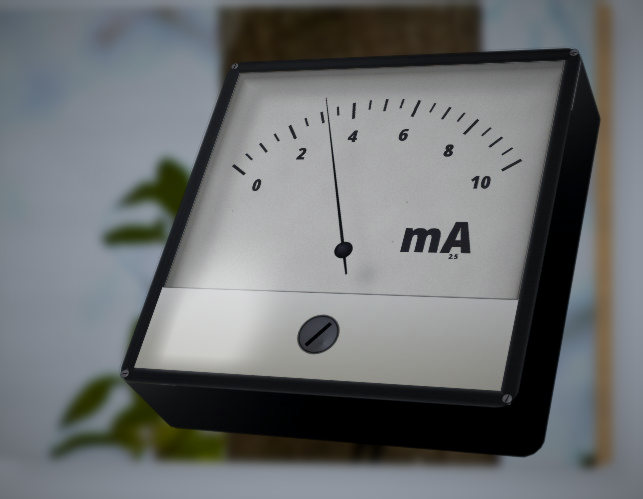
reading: 3.25
